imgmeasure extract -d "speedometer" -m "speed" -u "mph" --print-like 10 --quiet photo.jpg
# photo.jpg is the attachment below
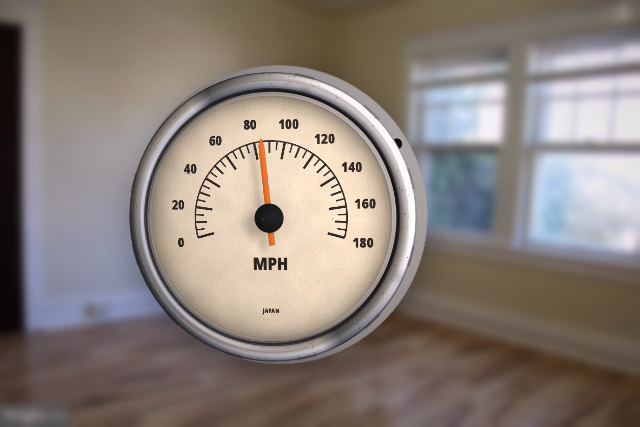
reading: 85
